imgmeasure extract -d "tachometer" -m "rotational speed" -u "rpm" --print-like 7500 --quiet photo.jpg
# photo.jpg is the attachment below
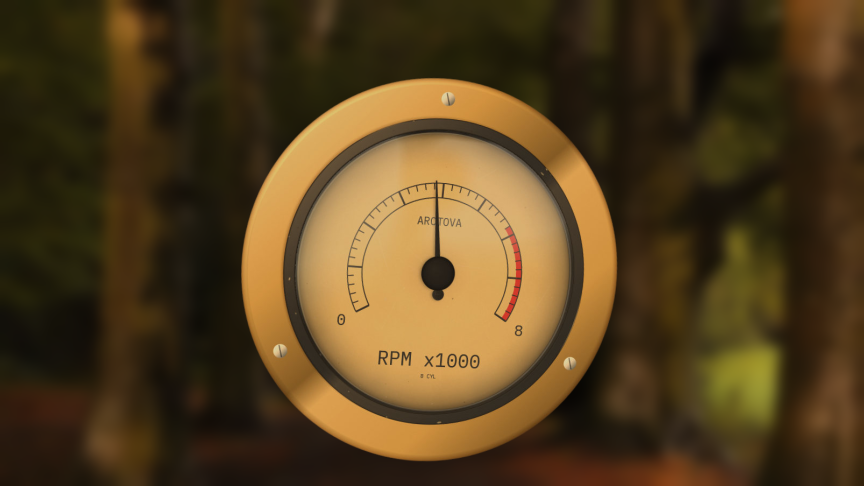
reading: 3800
